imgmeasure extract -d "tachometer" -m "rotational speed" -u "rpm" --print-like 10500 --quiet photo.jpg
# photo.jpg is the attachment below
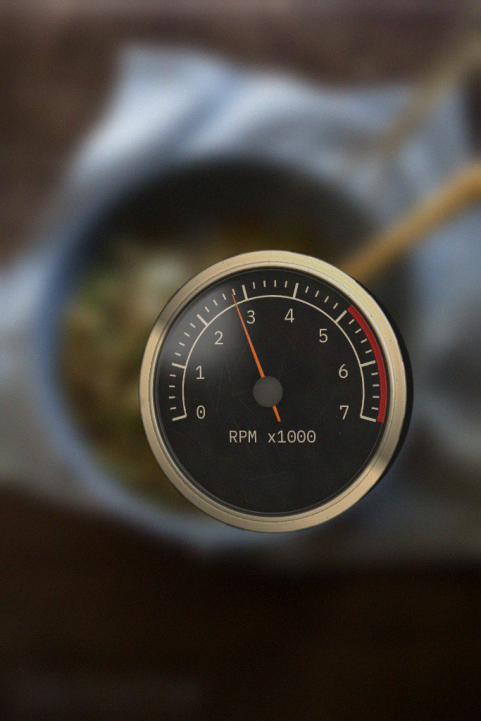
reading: 2800
